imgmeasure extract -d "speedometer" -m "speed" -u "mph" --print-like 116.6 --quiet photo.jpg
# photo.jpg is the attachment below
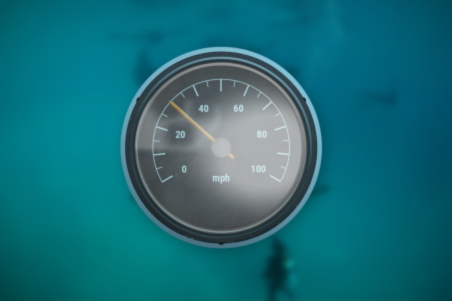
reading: 30
